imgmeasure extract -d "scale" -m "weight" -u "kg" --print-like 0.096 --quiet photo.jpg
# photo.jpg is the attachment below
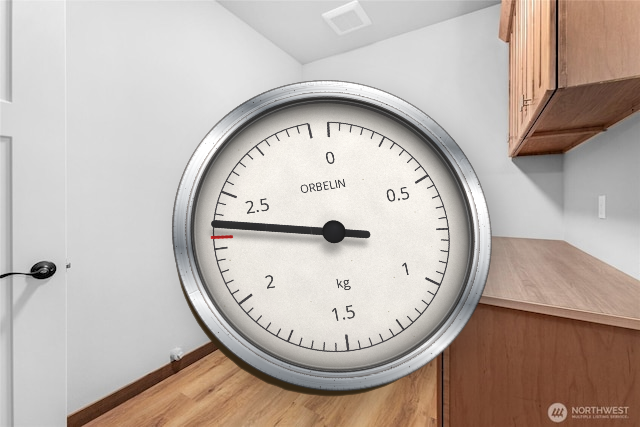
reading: 2.35
